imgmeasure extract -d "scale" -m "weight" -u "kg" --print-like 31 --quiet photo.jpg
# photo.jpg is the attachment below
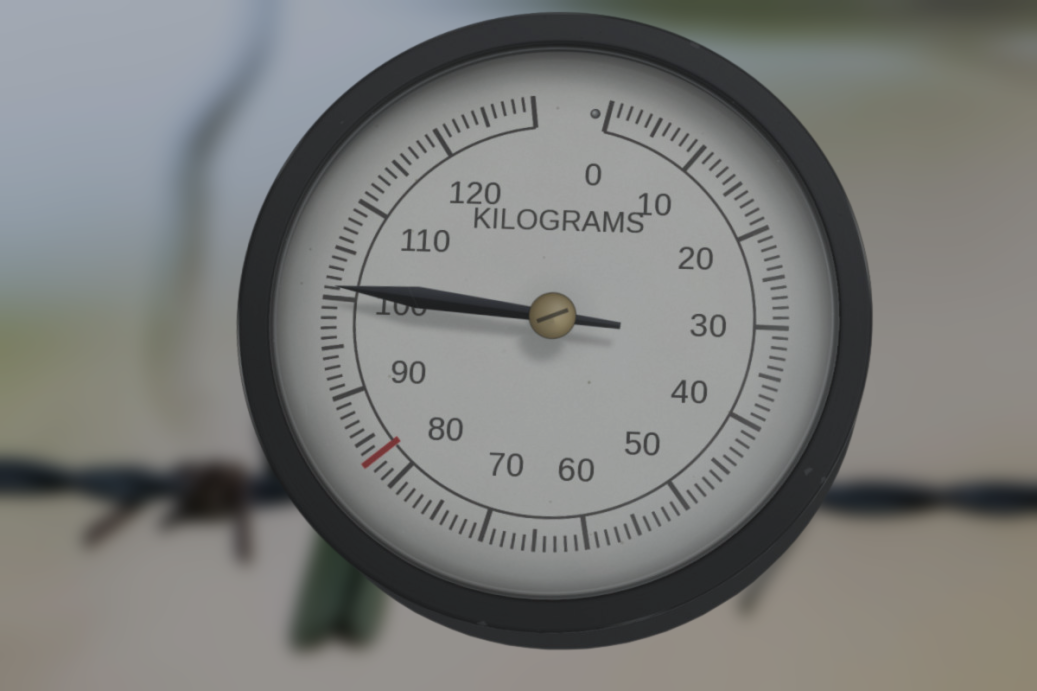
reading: 101
